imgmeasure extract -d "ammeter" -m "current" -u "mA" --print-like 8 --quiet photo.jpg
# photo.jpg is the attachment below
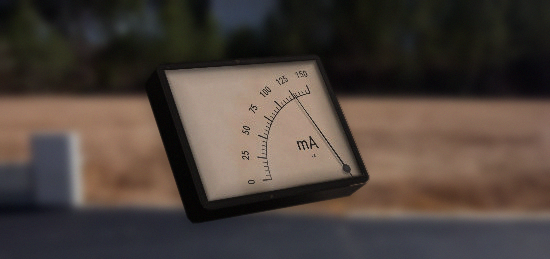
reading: 125
